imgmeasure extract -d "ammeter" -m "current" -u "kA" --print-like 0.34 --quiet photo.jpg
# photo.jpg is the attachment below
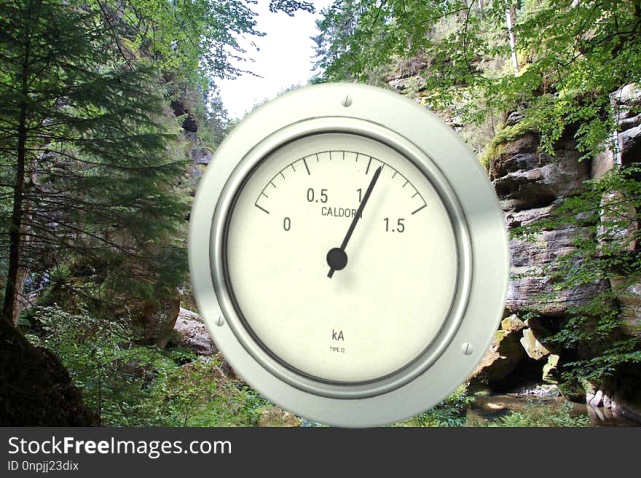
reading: 1.1
